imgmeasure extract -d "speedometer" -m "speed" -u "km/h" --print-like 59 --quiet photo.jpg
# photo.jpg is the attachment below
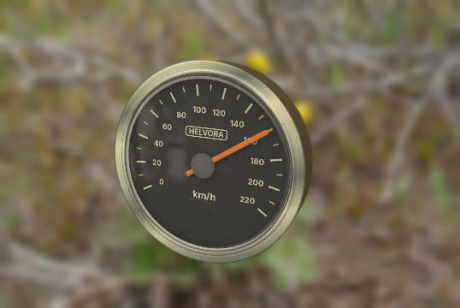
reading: 160
